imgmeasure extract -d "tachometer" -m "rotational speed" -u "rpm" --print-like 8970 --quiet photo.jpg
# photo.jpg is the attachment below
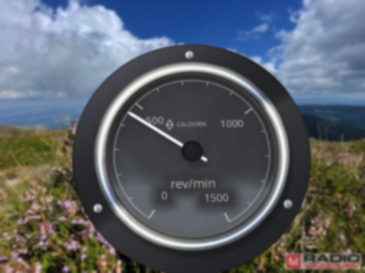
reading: 450
